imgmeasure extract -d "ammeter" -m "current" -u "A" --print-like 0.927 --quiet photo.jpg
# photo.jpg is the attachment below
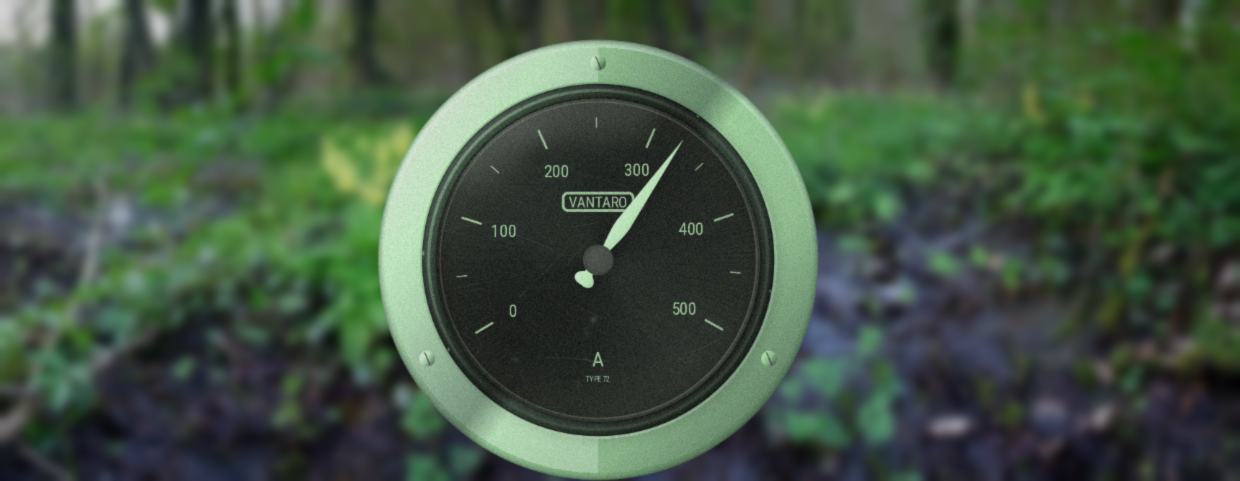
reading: 325
